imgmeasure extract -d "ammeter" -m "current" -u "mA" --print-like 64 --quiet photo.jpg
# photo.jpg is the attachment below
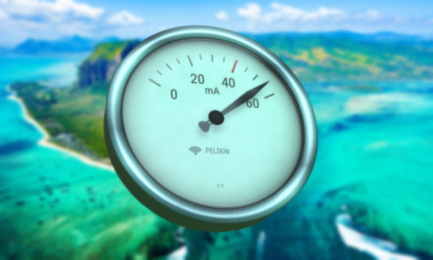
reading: 55
